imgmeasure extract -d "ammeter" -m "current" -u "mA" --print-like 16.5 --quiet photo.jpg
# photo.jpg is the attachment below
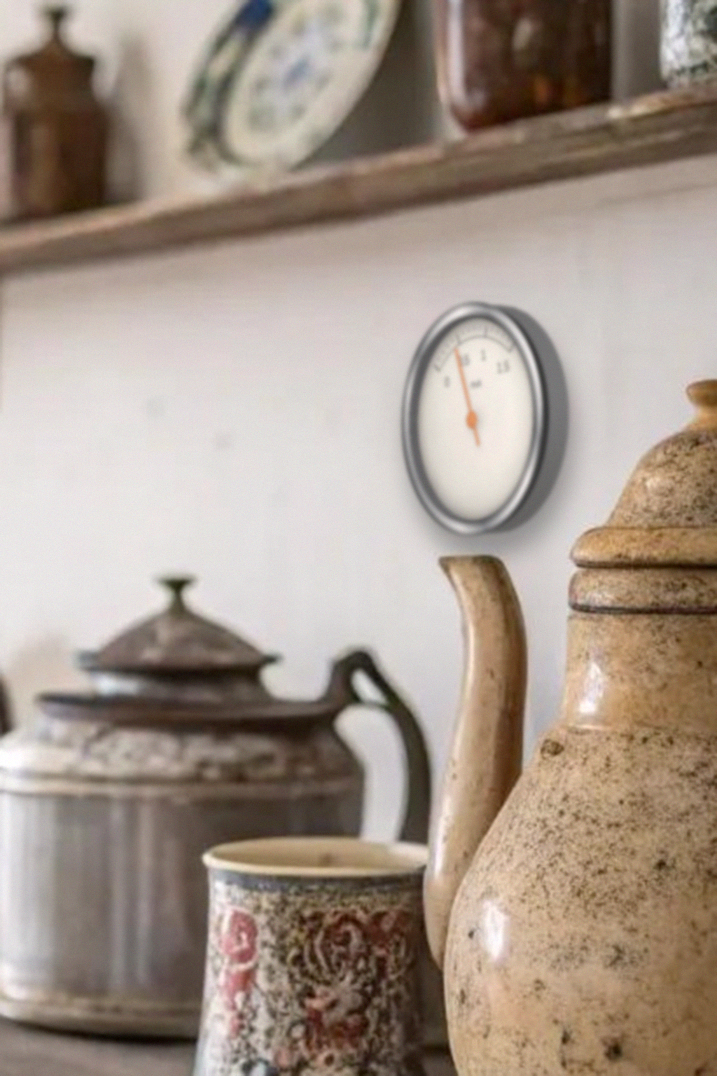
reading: 0.5
